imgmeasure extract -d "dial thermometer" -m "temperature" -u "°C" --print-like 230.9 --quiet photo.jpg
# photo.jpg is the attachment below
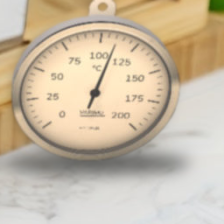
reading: 110
